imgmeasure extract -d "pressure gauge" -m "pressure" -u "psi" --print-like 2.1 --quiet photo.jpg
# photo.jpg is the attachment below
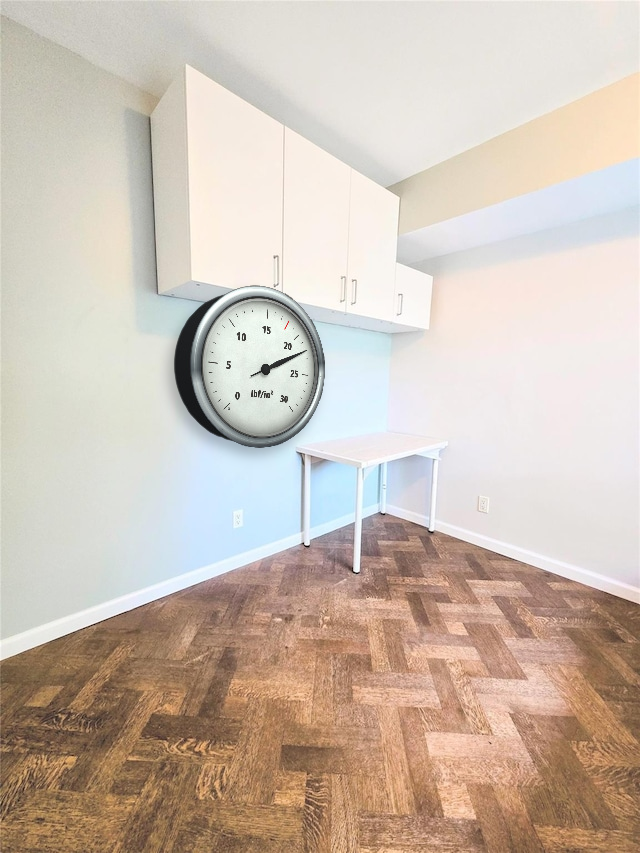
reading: 22
